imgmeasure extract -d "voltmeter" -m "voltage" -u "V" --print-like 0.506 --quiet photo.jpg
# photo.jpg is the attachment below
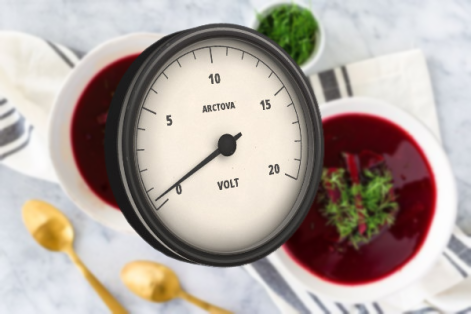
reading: 0.5
